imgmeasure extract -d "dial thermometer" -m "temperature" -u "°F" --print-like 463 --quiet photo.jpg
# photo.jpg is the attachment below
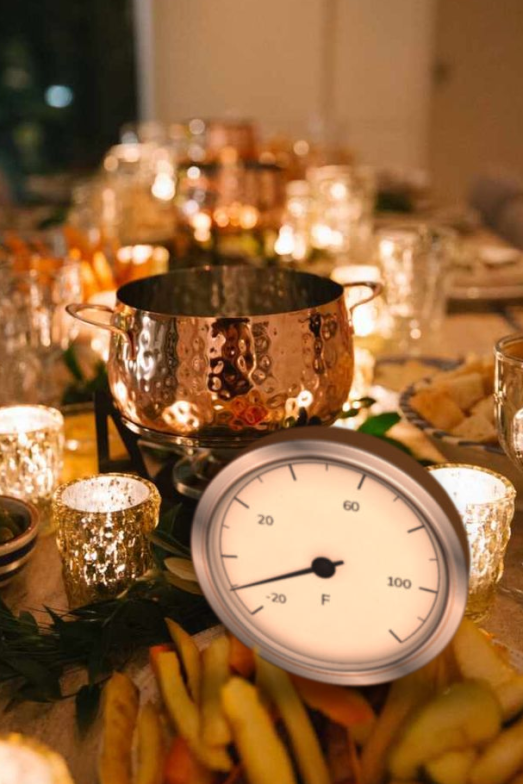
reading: -10
